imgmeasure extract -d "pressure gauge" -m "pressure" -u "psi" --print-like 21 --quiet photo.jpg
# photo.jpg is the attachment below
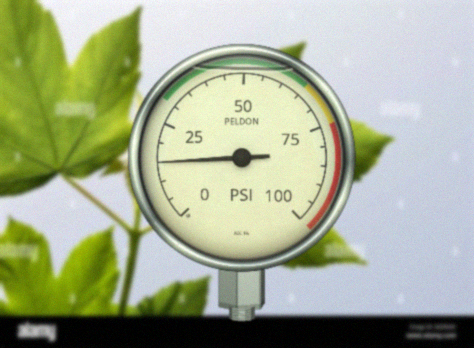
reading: 15
